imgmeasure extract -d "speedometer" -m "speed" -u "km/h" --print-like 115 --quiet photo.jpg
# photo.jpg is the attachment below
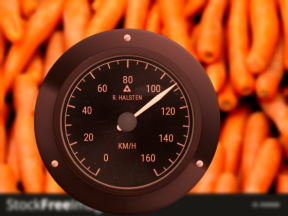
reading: 107.5
